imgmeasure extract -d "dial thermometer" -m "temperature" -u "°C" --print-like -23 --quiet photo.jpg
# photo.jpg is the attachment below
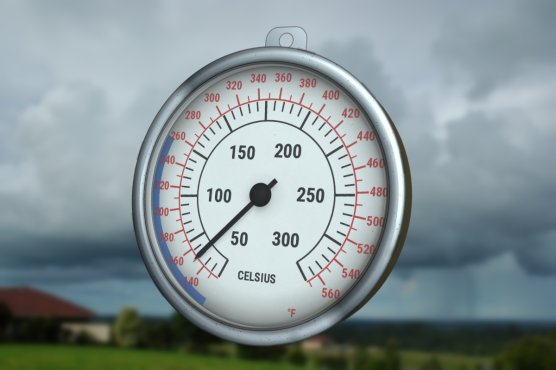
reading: 65
